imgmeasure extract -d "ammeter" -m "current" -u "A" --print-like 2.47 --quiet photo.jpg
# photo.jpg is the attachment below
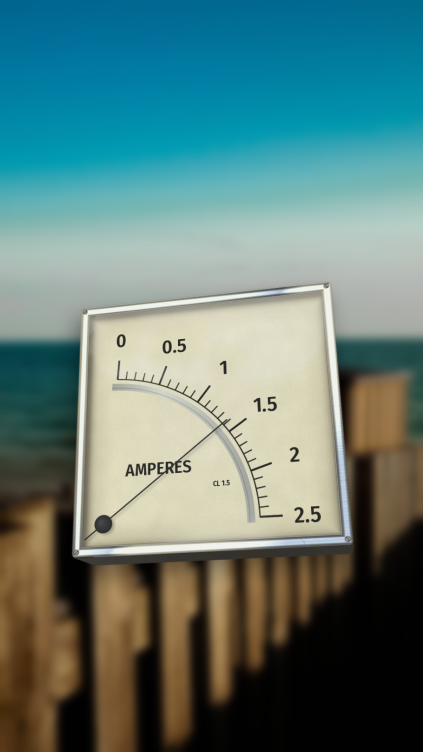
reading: 1.4
